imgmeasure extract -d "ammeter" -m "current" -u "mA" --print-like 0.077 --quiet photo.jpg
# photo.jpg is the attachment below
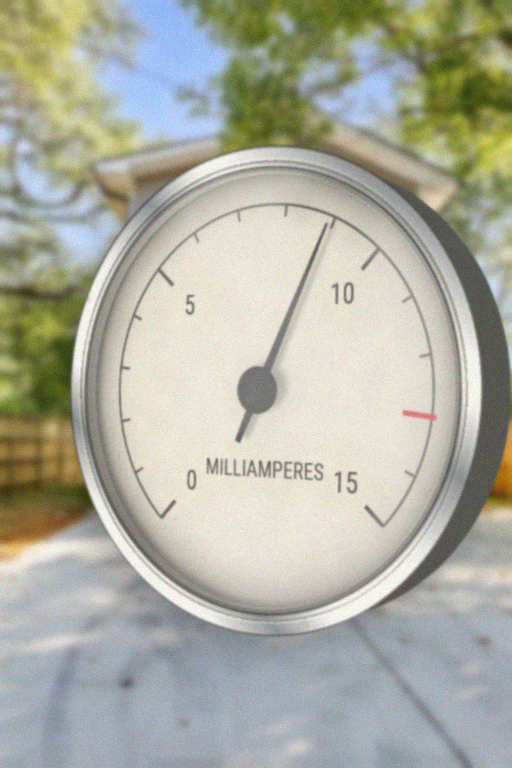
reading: 9
